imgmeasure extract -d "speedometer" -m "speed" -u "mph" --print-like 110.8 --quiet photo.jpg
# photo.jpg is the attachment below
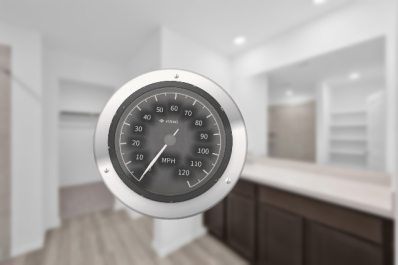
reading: 0
